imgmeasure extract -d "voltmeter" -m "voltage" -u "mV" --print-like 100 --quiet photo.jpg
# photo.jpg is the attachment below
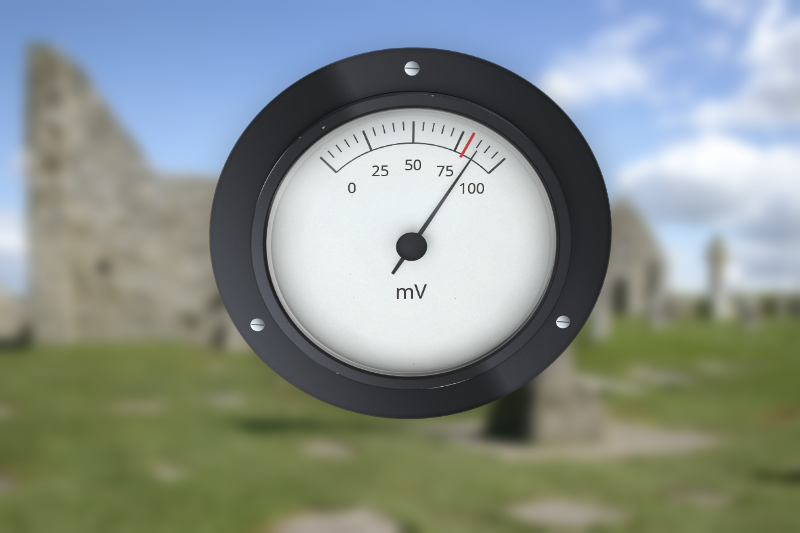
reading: 85
